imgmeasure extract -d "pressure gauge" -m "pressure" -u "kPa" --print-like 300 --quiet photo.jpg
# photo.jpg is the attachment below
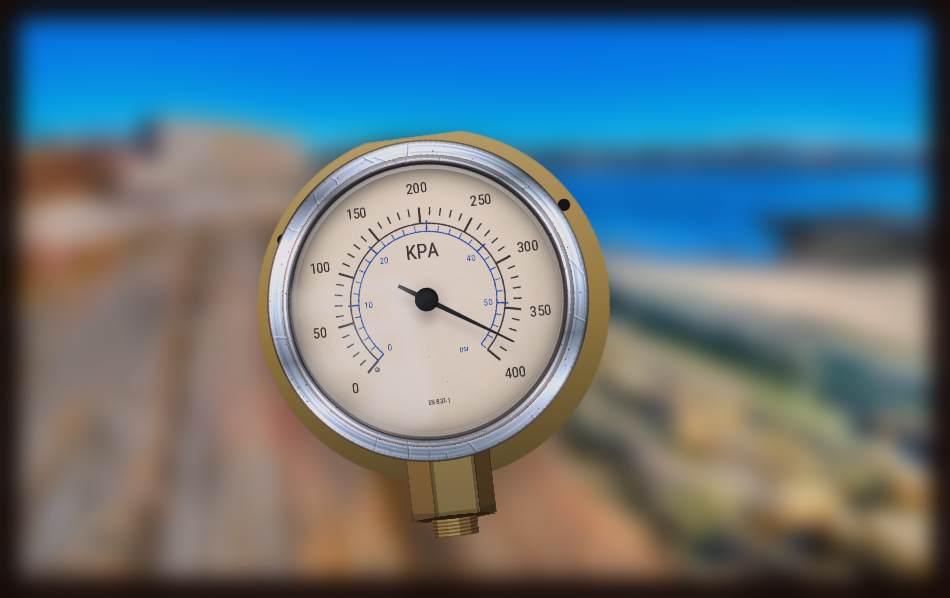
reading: 380
